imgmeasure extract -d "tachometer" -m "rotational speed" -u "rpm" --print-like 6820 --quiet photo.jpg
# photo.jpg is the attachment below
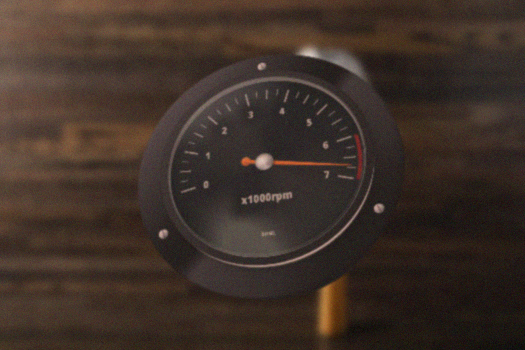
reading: 6750
